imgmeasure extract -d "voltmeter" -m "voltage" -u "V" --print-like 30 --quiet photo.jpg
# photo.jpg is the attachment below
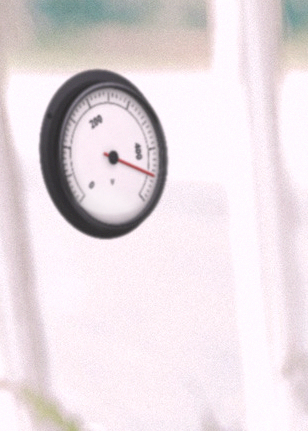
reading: 450
